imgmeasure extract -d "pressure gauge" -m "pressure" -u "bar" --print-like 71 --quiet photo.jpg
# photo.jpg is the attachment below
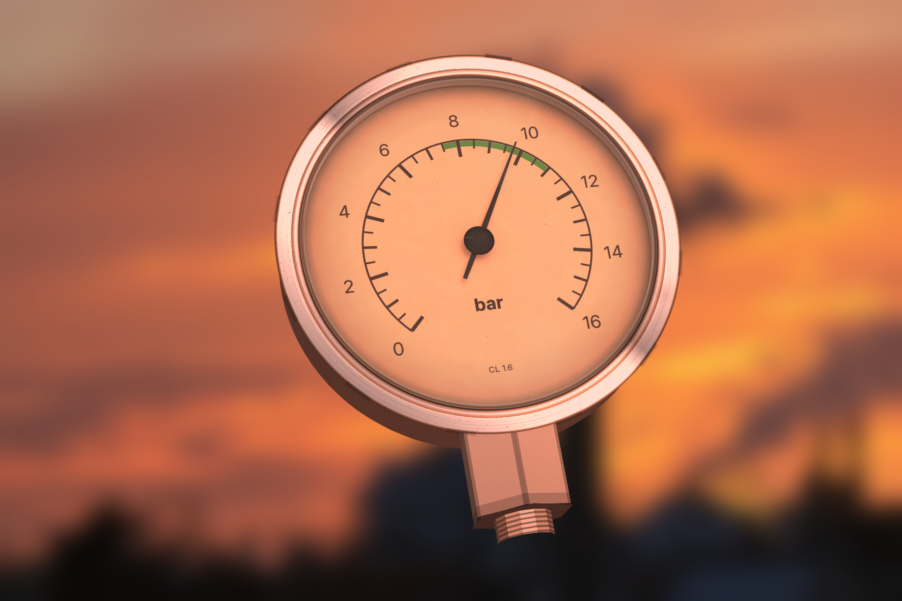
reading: 9.75
